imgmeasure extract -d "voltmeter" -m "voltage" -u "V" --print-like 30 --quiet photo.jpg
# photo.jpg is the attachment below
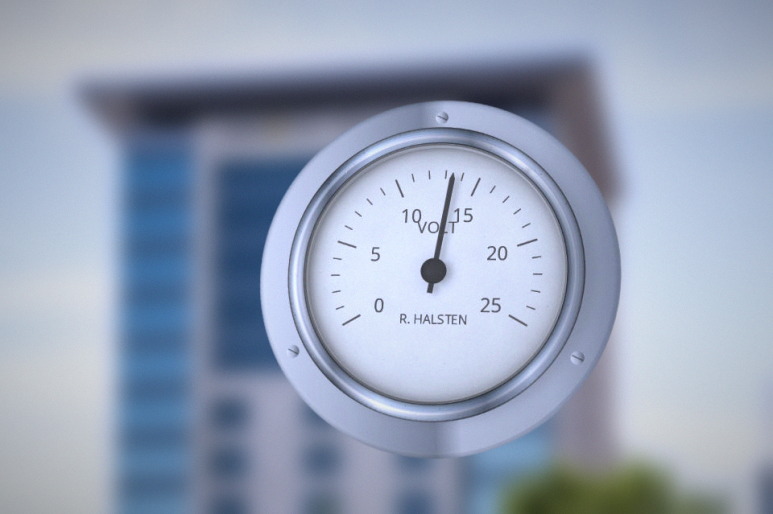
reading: 13.5
